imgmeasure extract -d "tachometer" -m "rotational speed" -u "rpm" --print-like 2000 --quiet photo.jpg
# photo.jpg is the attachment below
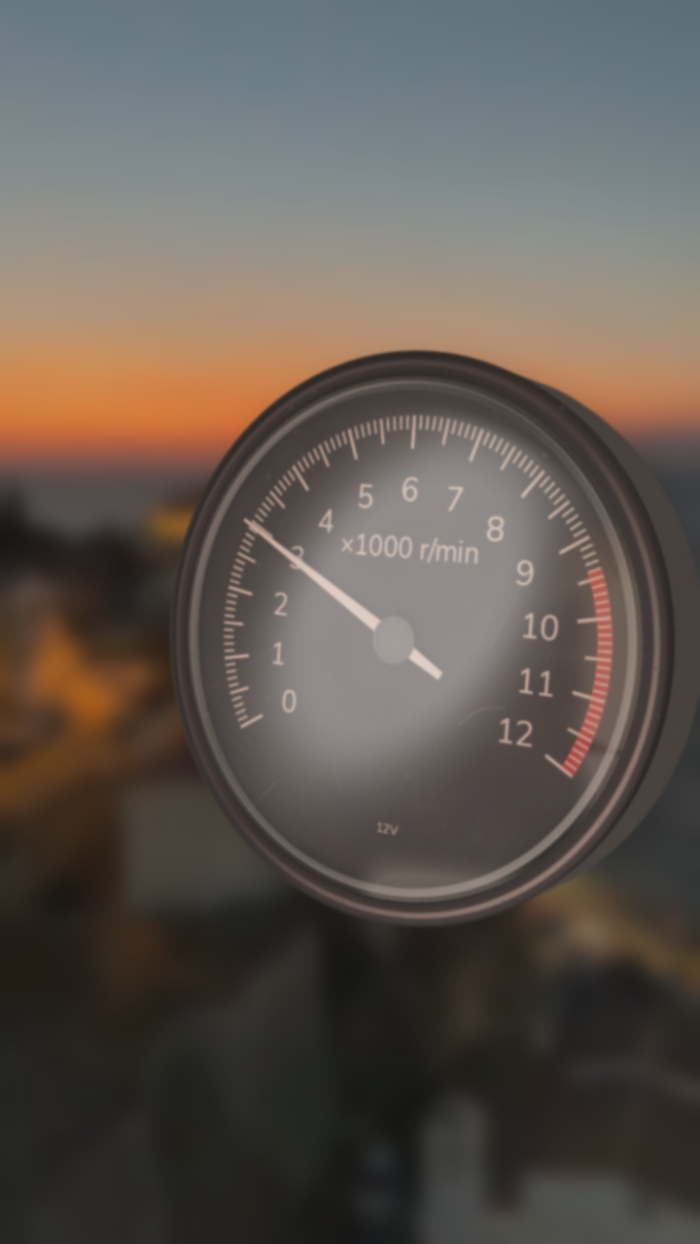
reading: 3000
